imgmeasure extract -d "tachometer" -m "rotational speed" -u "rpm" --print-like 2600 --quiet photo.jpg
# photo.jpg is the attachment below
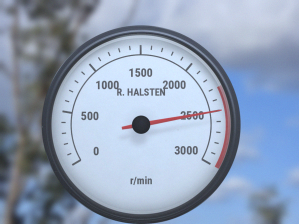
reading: 2500
